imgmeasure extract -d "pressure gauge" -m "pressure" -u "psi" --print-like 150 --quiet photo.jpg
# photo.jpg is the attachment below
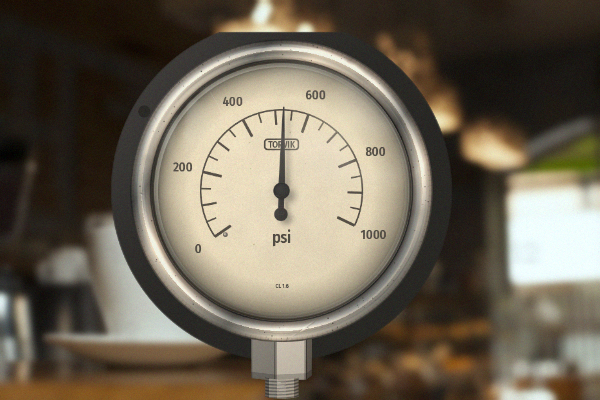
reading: 525
